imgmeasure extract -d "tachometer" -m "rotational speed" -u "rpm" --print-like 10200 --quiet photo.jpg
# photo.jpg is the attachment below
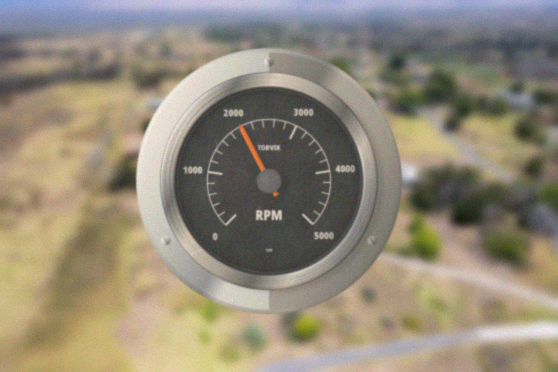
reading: 2000
